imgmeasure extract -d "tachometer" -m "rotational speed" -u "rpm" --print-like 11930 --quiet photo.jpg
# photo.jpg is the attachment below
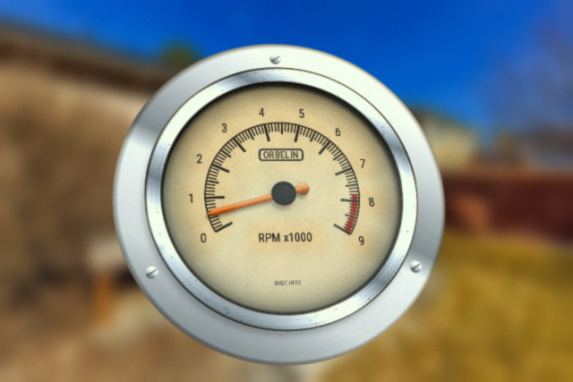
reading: 500
